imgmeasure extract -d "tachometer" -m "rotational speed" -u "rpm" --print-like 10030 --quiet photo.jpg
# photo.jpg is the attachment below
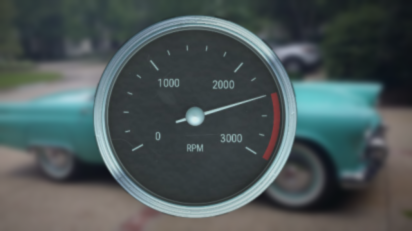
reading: 2400
